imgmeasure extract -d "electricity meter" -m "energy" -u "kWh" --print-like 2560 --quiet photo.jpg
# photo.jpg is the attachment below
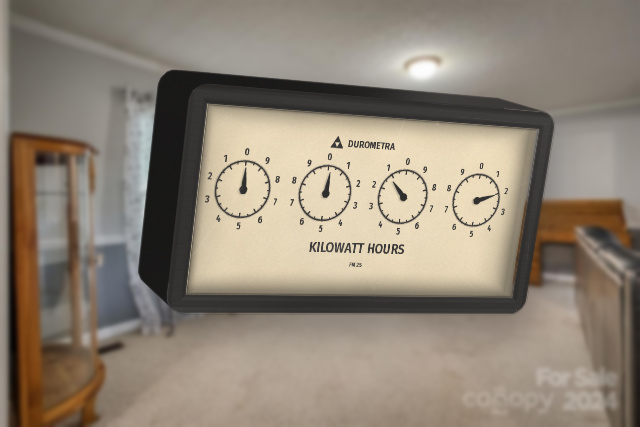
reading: 12
